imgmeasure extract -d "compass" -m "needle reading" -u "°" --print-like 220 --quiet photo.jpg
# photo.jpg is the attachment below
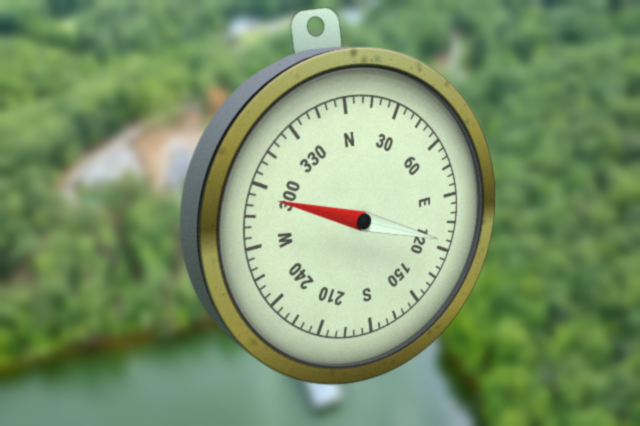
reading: 295
